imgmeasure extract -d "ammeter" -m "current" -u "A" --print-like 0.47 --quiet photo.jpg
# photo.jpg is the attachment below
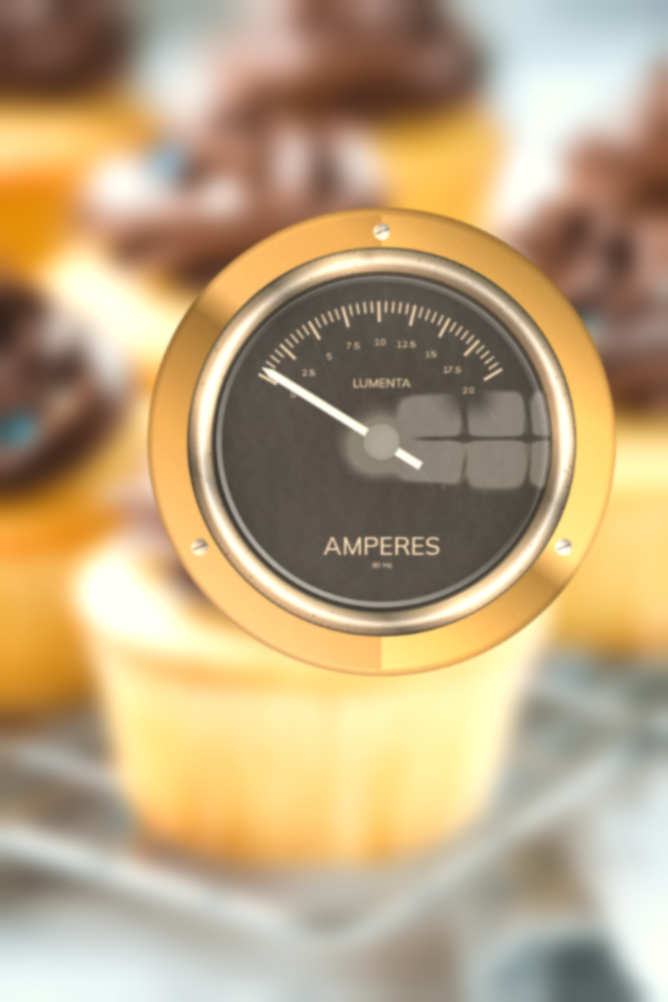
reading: 0.5
